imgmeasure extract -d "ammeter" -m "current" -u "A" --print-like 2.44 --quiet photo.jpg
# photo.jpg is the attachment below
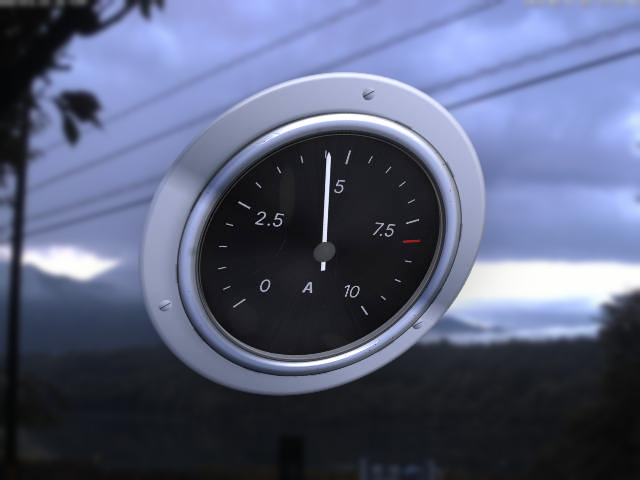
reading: 4.5
